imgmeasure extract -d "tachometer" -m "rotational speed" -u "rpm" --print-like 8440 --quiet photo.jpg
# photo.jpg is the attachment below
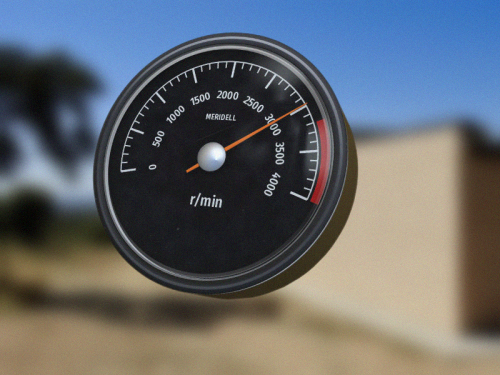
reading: 3000
